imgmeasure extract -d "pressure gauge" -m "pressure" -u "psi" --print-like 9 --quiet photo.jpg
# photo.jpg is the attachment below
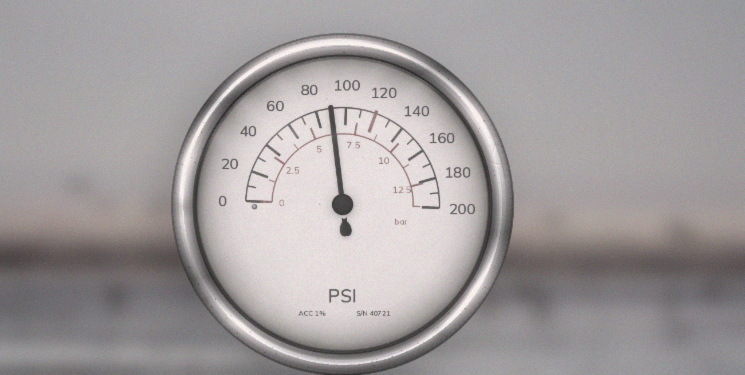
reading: 90
